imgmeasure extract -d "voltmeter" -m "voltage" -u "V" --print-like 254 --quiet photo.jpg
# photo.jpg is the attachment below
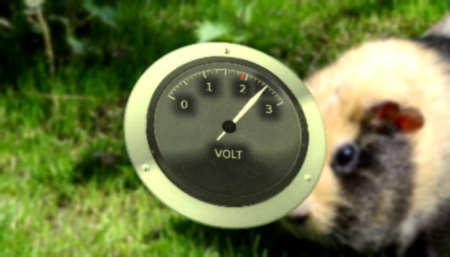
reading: 2.5
